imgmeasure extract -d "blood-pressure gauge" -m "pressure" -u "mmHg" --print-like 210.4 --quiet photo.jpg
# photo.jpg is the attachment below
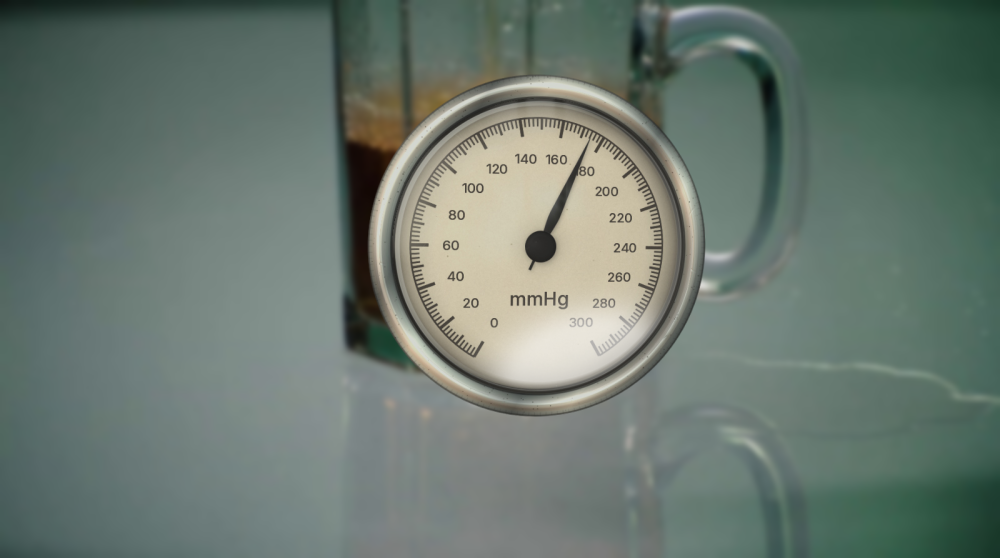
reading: 174
